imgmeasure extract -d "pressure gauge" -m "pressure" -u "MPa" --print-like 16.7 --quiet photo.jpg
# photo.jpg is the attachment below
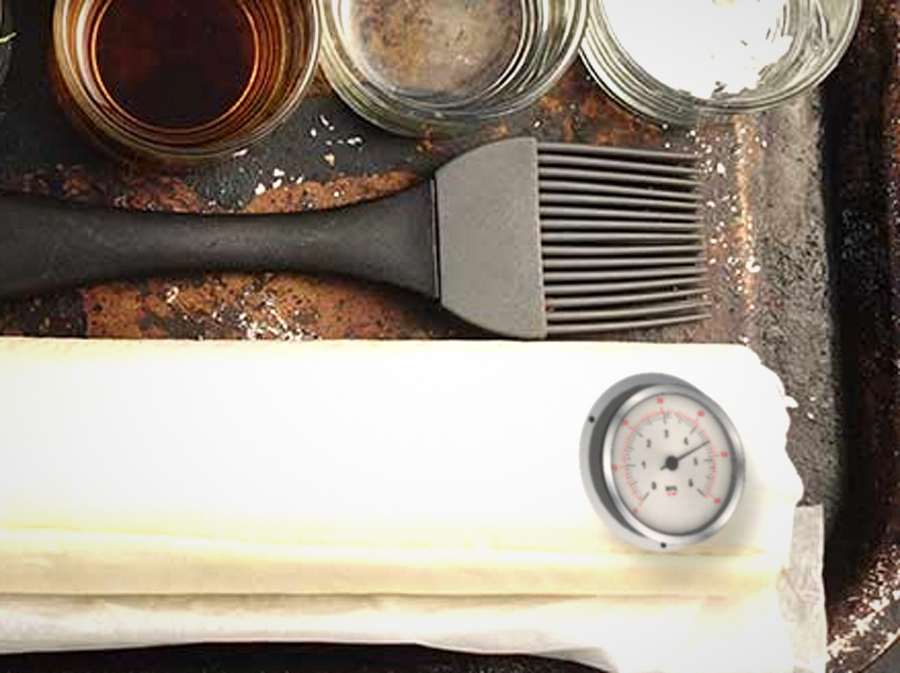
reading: 4.5
